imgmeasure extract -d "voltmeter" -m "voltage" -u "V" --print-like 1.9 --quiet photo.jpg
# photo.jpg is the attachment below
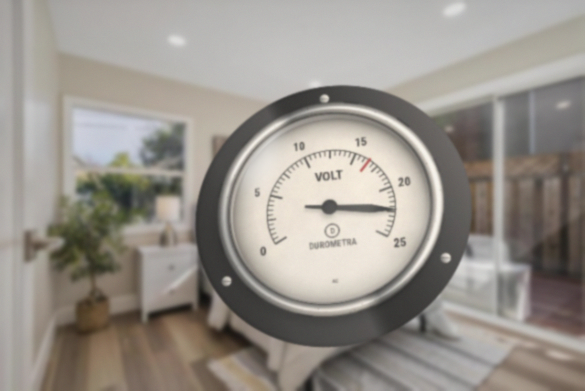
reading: 22.5
